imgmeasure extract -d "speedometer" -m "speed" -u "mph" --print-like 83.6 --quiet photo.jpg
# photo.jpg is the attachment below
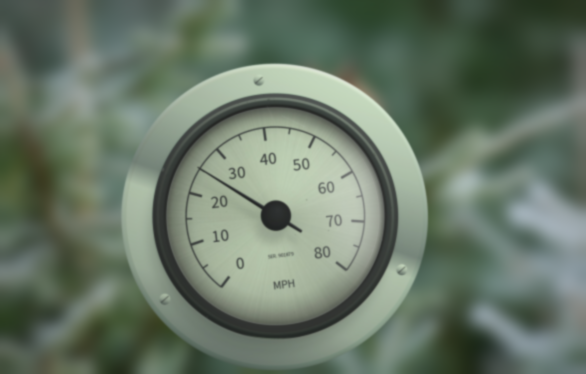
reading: 25
